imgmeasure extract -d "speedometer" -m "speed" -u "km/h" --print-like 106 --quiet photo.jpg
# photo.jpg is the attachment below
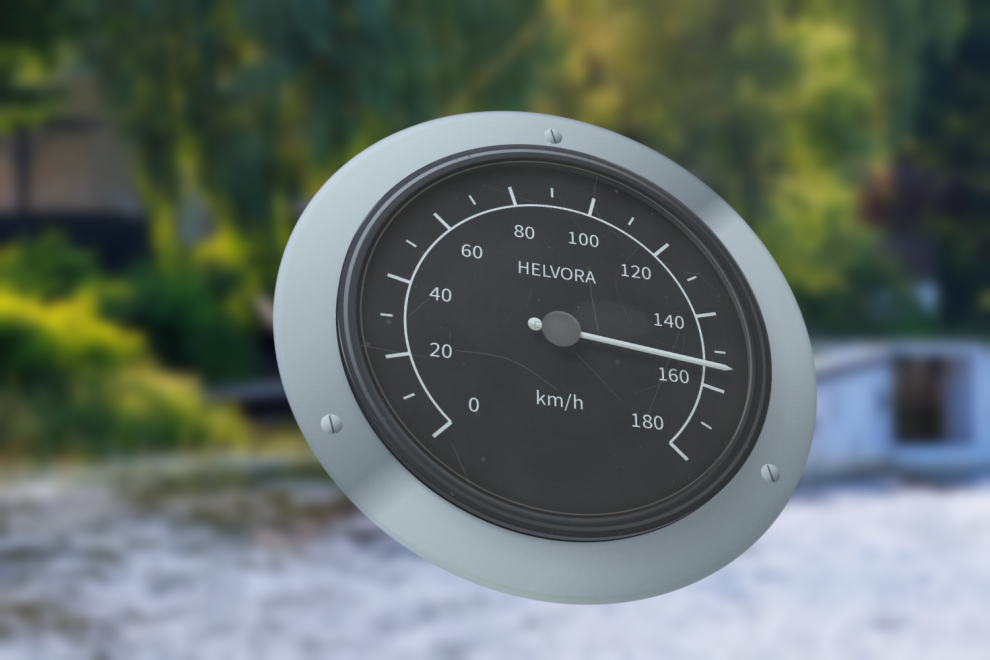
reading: 155
